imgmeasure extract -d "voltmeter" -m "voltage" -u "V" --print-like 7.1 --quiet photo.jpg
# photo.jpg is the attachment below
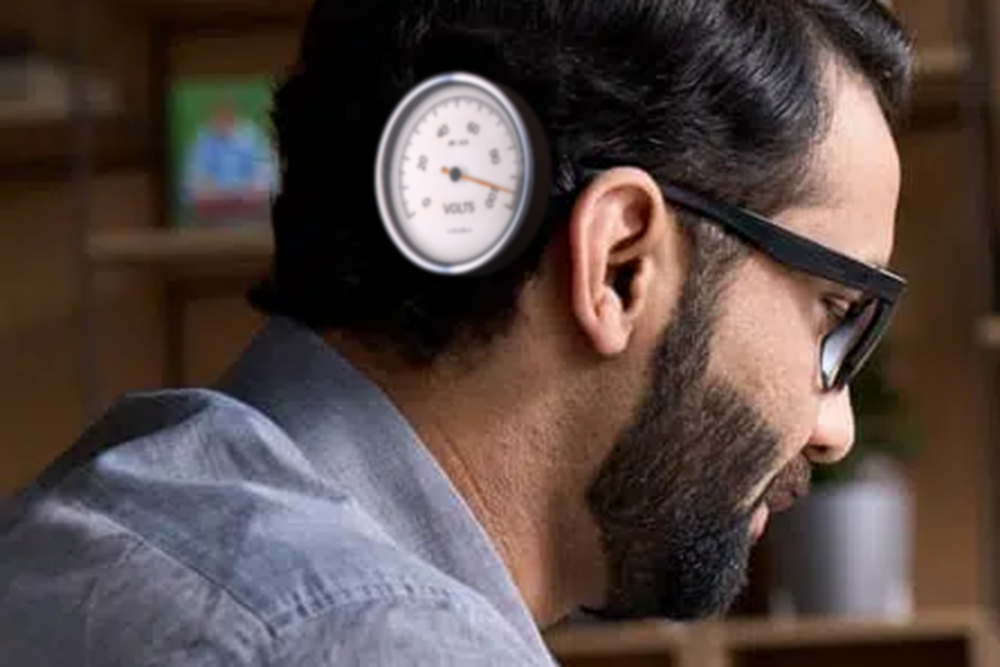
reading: 95
